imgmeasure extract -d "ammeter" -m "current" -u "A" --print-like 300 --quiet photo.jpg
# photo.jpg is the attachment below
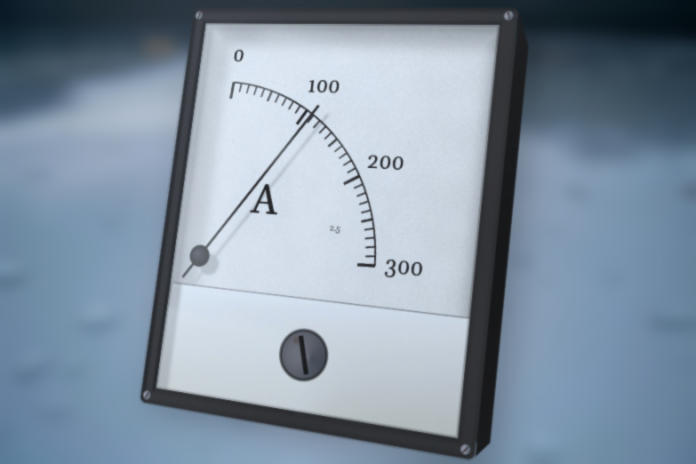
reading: 110
